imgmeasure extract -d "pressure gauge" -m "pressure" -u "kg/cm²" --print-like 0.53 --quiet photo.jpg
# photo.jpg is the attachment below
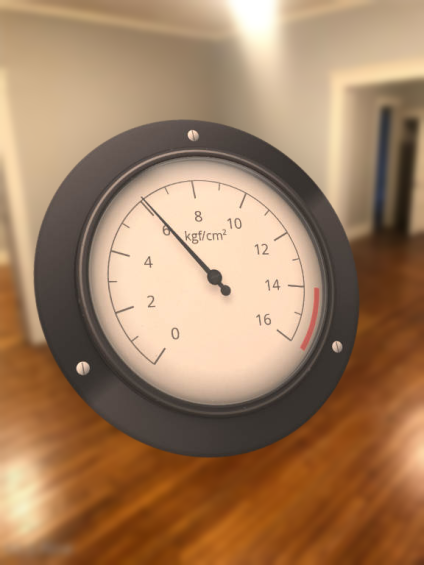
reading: 6
